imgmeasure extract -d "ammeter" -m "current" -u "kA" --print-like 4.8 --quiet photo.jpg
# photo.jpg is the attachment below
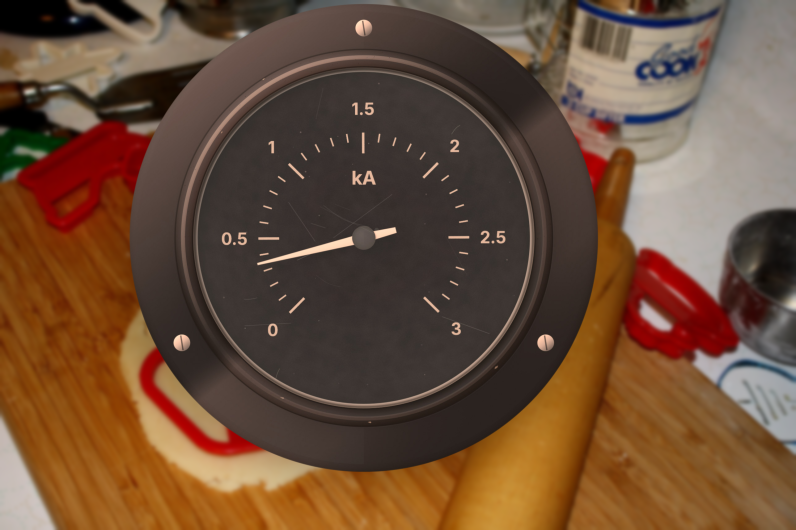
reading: 0.35
